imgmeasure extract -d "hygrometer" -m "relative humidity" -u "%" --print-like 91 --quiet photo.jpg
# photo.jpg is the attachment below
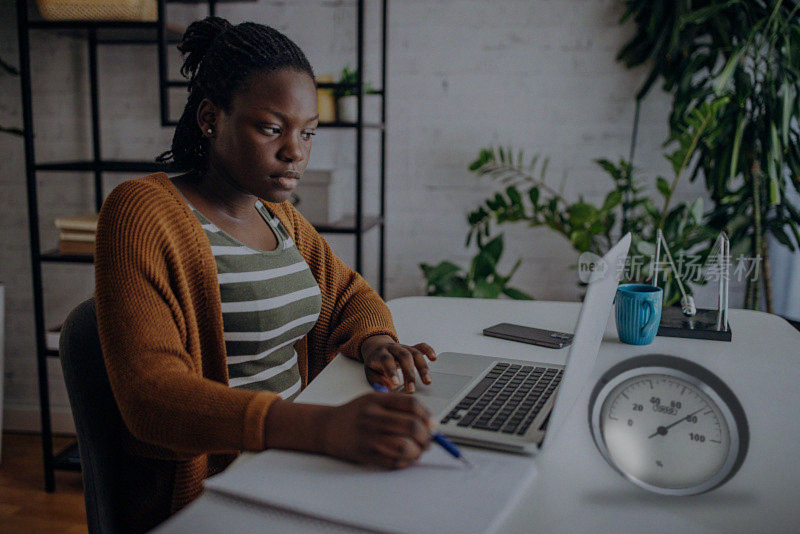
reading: 76
